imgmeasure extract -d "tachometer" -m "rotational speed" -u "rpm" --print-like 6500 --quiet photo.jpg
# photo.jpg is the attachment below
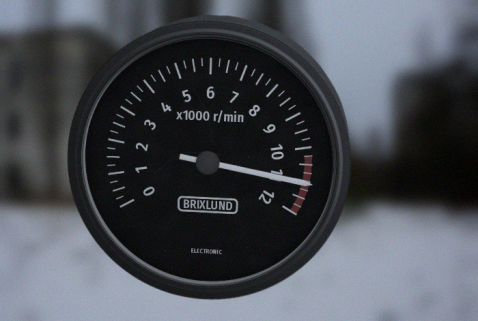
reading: 11000
